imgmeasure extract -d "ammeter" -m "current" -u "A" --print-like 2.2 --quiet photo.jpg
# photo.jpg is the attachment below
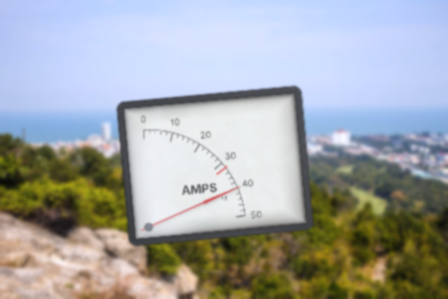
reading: 40
